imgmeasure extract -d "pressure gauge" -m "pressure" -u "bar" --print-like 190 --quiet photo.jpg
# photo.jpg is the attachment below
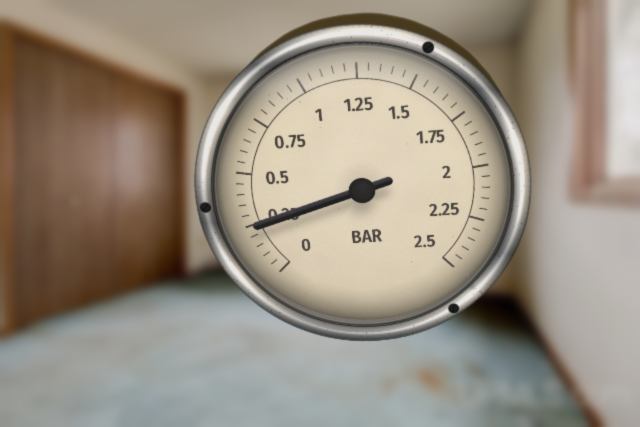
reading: 0.25
